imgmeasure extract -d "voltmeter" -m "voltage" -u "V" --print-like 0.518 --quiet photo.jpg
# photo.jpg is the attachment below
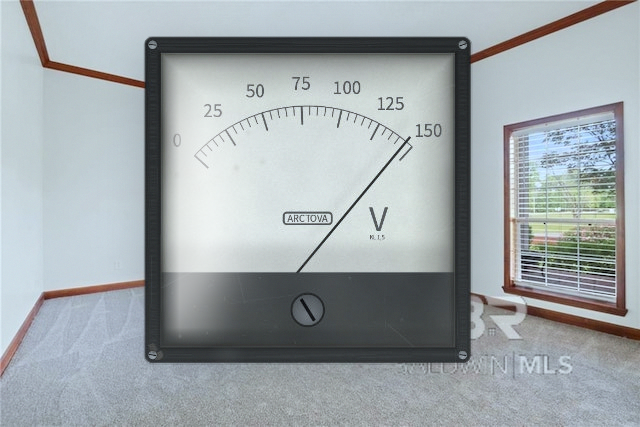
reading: 145
